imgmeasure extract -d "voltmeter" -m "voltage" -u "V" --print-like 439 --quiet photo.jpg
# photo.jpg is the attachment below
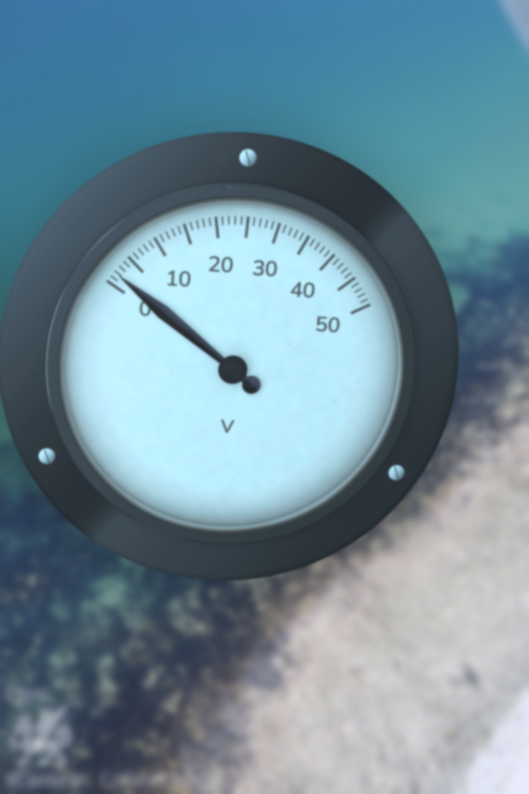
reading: 2
